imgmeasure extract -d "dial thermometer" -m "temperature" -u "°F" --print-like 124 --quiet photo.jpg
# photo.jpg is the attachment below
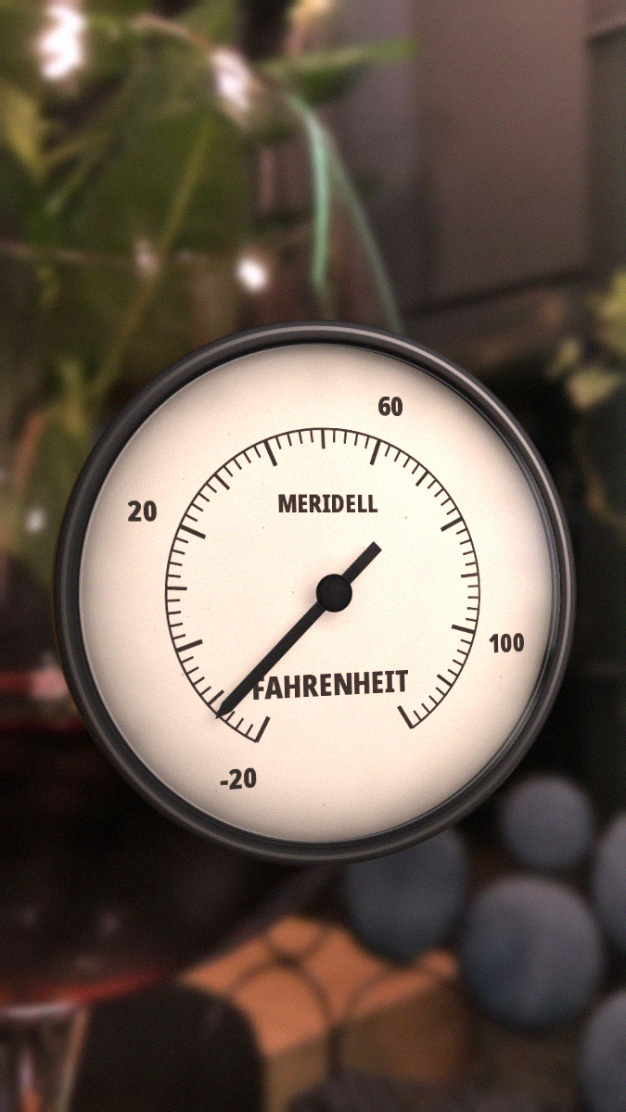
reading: -12
